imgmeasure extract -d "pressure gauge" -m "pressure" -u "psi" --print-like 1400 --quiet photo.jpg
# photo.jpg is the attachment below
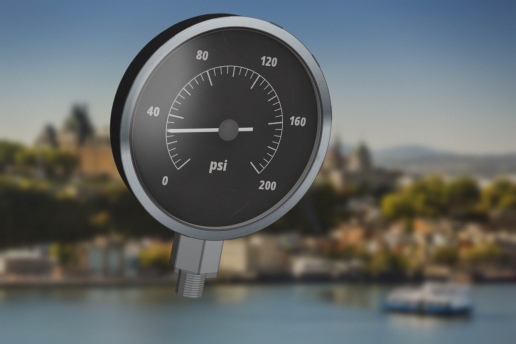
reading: 30
